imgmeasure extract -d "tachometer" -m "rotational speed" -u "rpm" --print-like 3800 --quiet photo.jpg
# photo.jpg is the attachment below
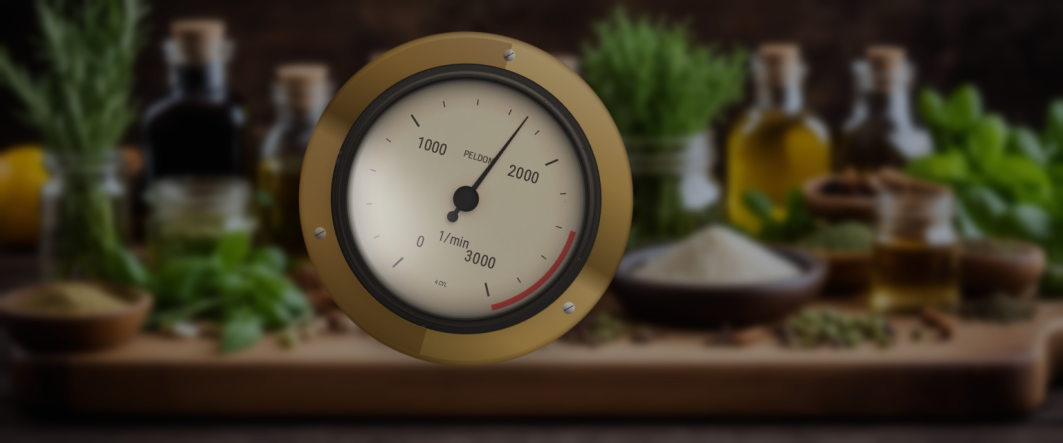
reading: 1700
